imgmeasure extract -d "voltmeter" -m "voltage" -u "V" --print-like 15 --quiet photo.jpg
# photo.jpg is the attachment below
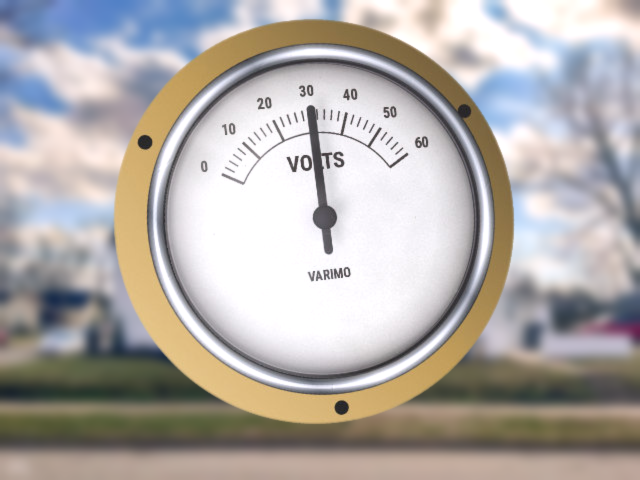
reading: 30
